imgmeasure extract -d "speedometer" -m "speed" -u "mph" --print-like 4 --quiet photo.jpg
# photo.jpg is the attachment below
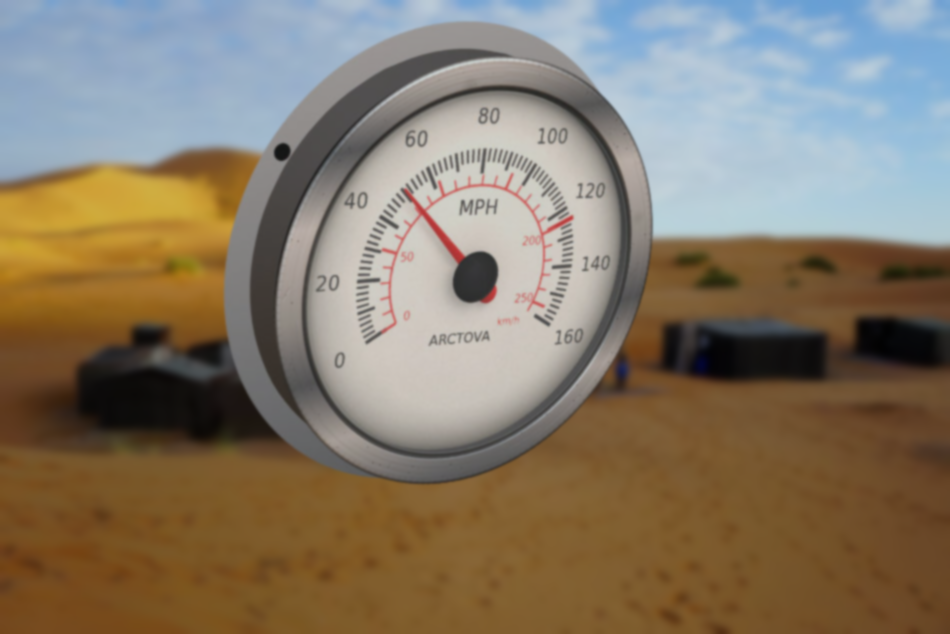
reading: 50
